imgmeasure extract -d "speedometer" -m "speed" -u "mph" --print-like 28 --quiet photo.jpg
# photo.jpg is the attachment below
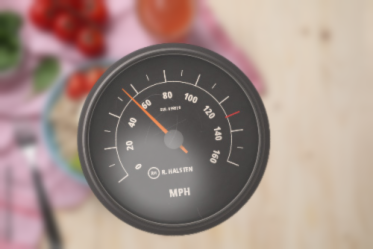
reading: 55
